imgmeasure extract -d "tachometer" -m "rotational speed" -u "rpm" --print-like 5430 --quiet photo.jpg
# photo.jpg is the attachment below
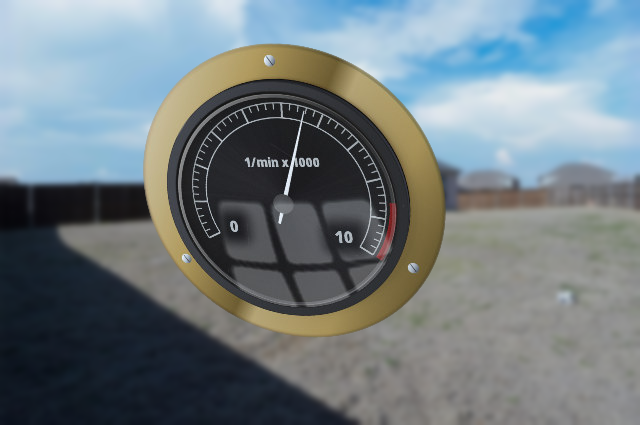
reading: 5600
